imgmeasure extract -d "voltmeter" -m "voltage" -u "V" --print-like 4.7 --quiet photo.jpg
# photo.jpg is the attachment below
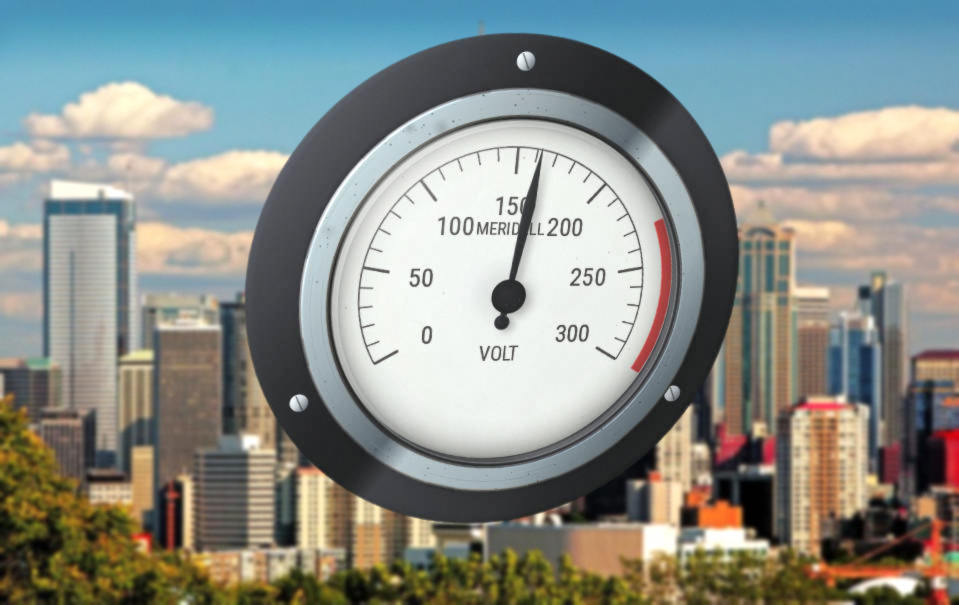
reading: 160
